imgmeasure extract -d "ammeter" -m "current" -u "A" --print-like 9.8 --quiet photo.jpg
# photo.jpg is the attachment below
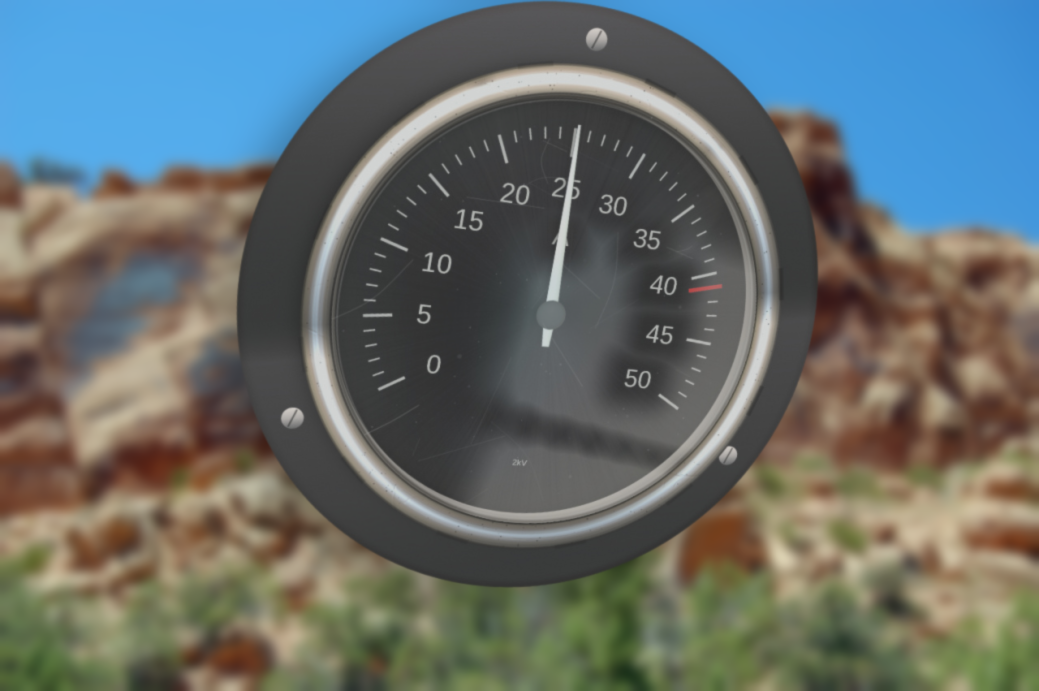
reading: 25
